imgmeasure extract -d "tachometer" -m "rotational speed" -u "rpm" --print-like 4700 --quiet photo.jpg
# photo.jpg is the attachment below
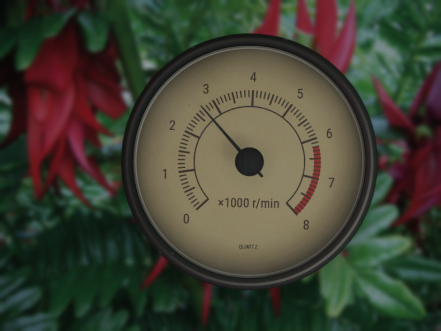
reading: 2700
